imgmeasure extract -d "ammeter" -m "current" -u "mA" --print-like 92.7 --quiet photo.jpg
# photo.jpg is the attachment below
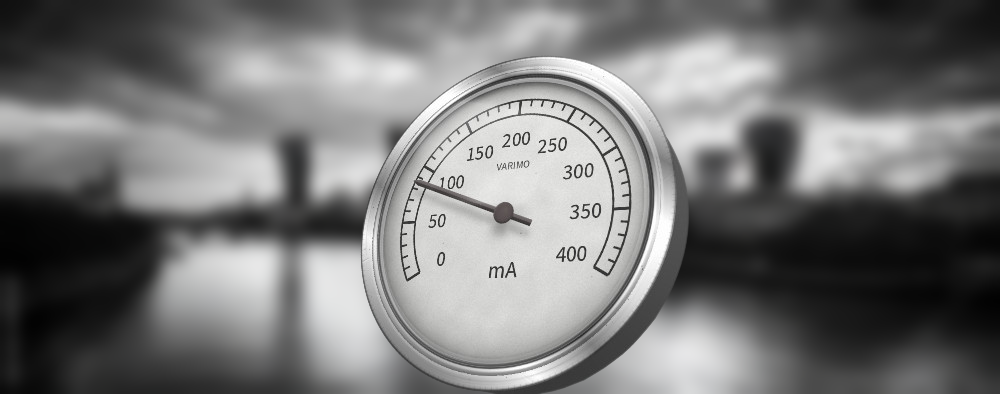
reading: 85
